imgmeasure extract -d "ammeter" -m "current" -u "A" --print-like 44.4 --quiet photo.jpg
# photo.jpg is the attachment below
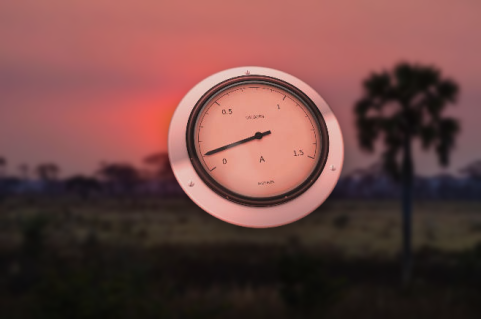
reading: 0.1
